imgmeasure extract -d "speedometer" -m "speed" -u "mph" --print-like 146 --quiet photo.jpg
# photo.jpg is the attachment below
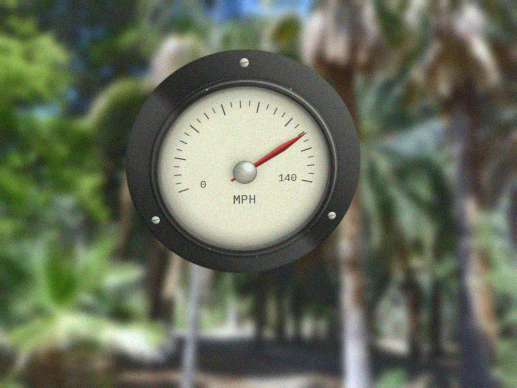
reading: 110
